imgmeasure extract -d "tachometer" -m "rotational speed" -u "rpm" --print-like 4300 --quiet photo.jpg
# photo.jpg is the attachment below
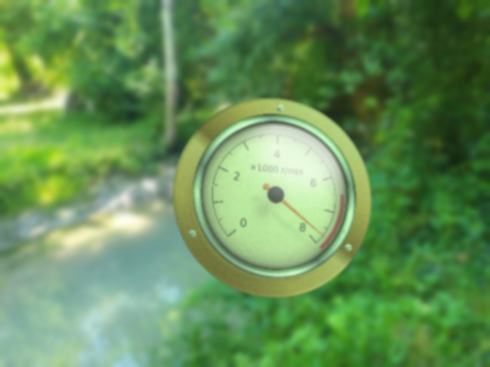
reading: 7750
